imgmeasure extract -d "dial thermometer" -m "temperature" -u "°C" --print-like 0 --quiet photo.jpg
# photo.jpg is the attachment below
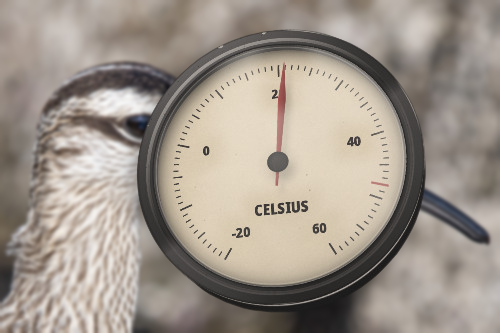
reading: 21
